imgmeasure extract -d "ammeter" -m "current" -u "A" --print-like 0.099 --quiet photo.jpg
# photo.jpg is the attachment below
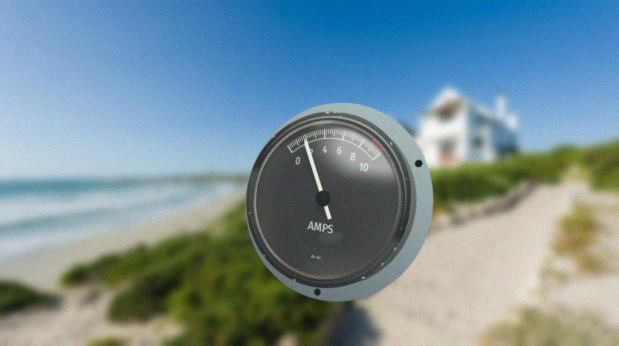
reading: 2
